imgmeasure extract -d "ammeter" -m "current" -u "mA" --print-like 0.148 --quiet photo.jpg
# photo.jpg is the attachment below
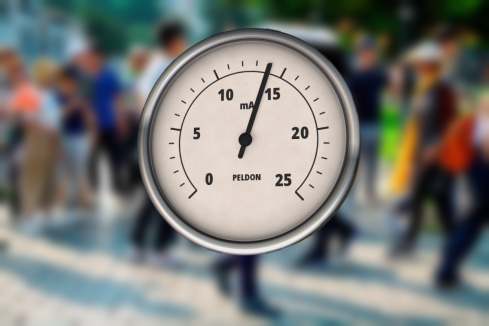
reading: 14
